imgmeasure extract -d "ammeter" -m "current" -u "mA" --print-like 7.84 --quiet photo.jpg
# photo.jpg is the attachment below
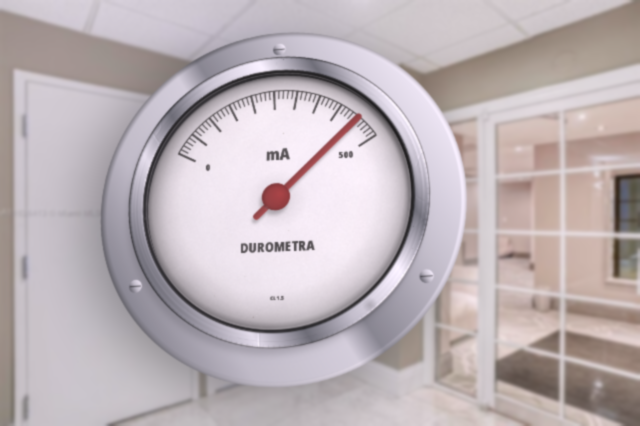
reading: 450
